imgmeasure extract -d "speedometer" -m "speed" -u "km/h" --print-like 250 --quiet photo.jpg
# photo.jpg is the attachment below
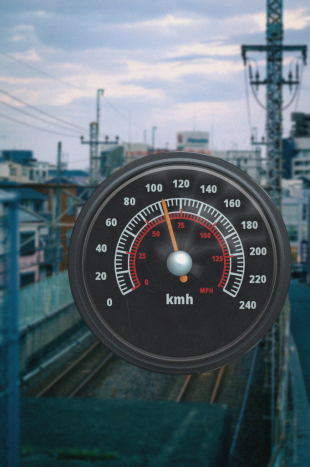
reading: 104
